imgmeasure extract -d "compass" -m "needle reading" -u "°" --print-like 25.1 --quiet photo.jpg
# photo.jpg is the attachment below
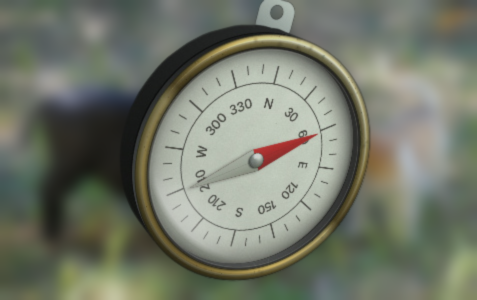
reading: 60
